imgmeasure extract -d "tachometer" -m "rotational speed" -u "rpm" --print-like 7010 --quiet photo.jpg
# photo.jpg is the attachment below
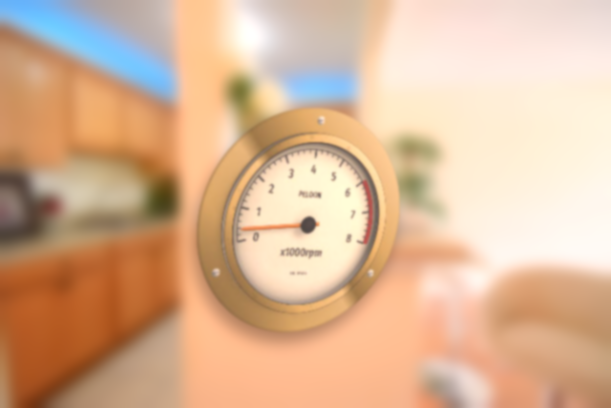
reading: 400
